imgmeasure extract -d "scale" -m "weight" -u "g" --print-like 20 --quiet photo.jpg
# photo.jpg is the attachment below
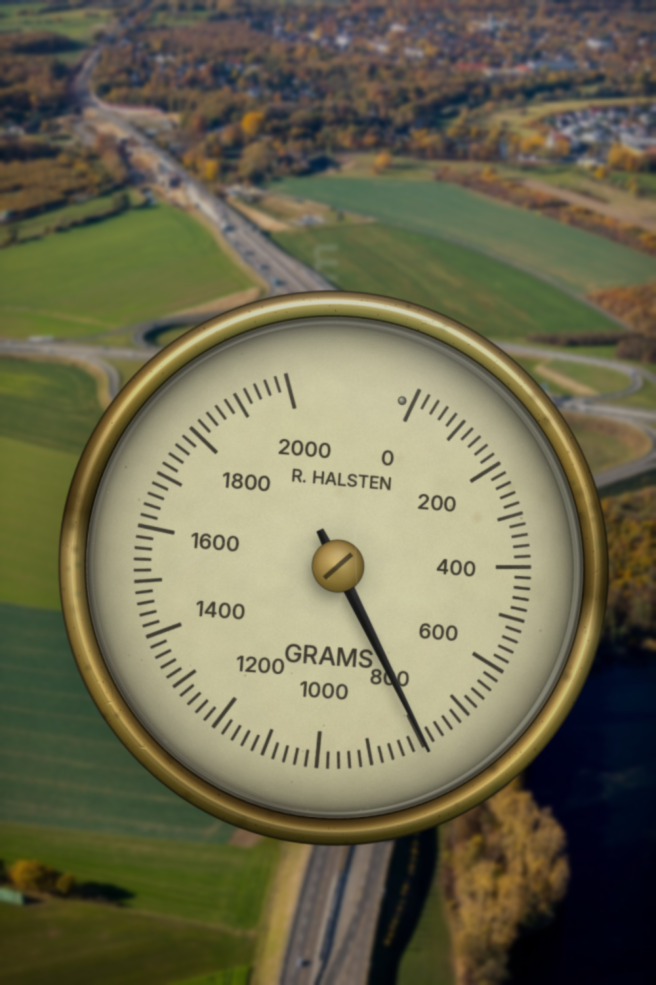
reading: 800
